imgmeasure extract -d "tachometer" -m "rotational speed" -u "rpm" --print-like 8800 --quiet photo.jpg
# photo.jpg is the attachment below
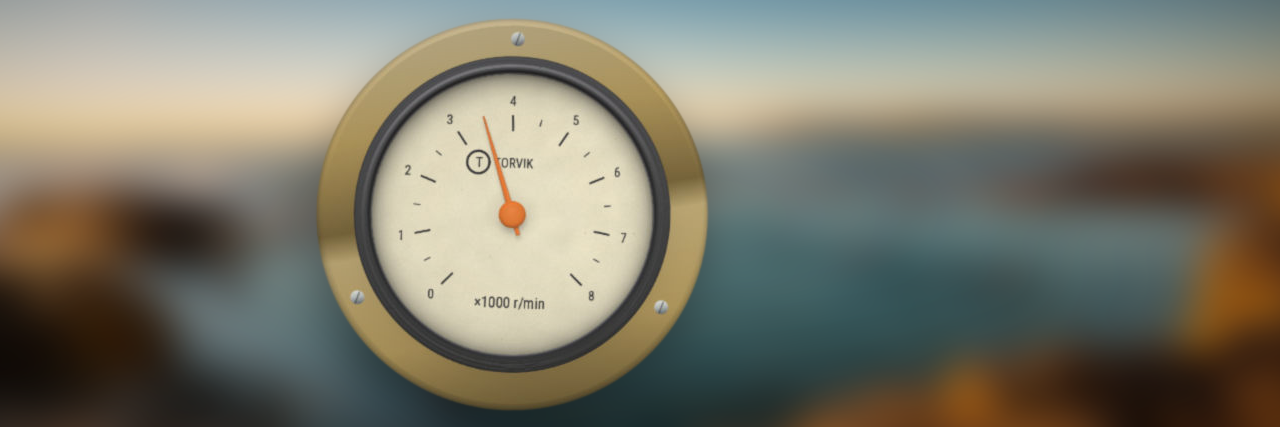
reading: 3500
